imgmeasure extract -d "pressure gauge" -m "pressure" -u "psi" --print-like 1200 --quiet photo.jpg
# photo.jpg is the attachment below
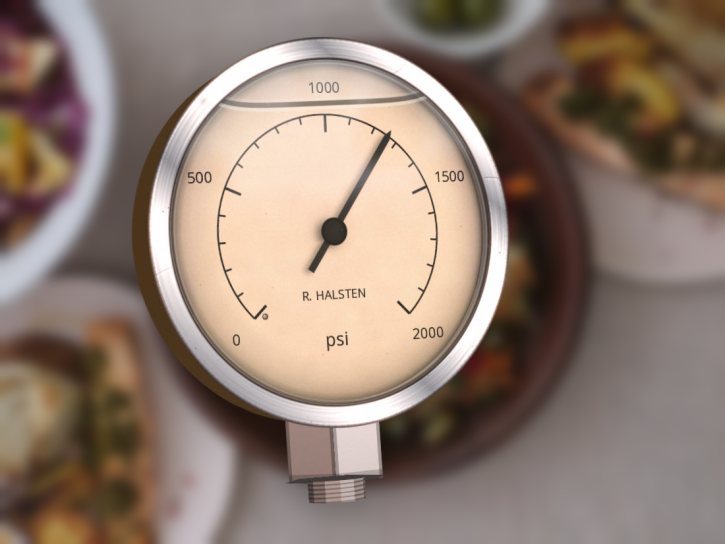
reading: 1250
